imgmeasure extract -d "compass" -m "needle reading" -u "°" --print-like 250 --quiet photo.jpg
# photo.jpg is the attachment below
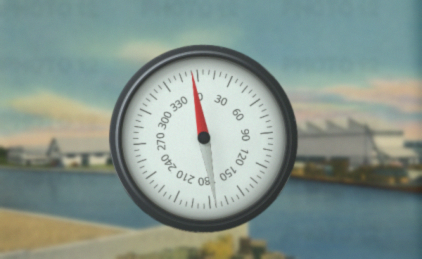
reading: 355
